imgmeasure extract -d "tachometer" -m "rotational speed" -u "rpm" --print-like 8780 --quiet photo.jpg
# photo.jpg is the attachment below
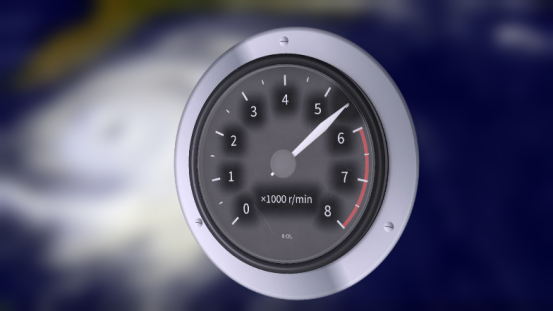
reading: 5500
